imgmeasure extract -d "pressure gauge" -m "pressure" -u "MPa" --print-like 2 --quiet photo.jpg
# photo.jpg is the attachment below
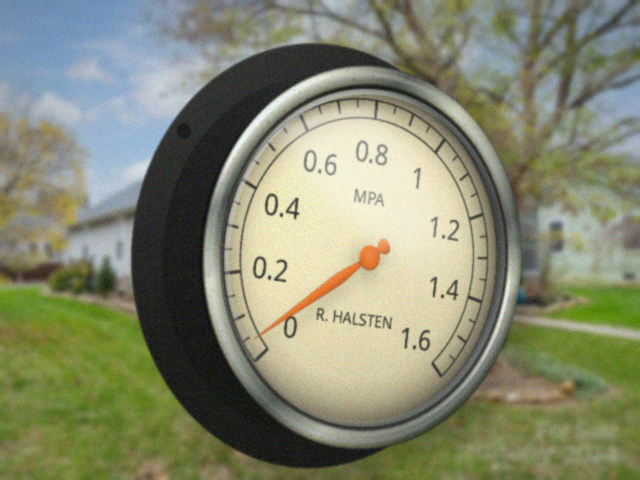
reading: 0.05
